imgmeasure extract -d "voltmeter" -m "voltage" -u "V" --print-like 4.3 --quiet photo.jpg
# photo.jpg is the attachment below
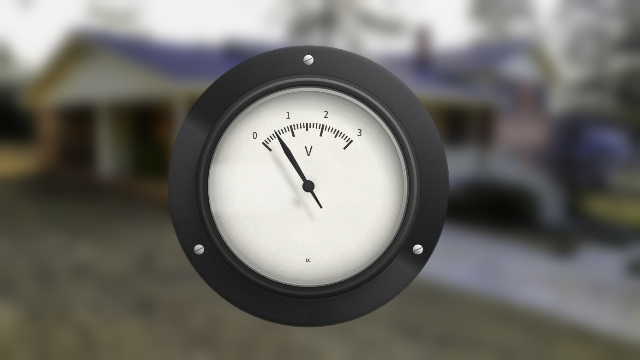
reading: 0.5
